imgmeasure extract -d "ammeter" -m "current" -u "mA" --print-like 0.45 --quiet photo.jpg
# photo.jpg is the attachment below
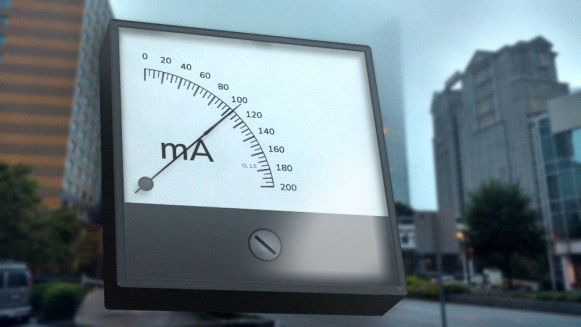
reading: 105
